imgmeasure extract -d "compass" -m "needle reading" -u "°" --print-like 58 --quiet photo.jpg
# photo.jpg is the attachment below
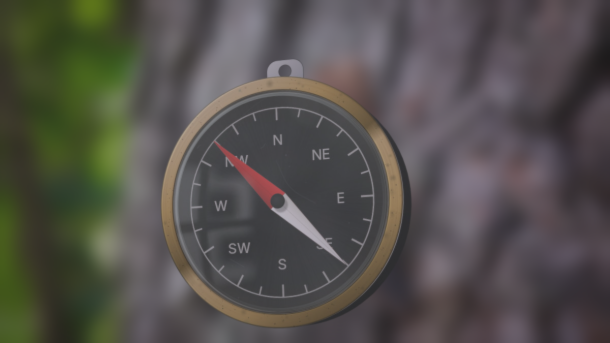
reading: 315
